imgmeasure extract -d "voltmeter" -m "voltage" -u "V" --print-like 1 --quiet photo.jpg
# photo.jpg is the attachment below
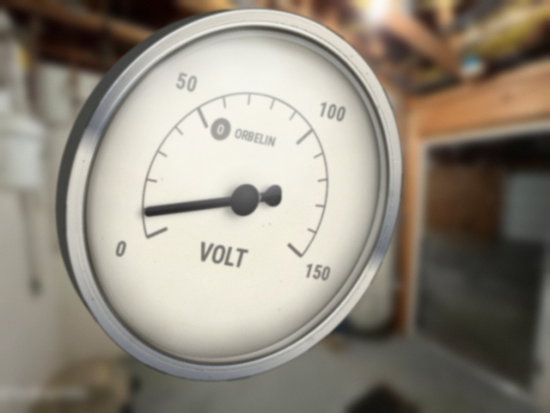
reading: 10
